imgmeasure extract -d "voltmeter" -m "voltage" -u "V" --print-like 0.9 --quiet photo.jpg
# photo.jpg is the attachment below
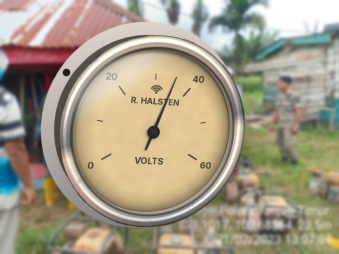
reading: 35
